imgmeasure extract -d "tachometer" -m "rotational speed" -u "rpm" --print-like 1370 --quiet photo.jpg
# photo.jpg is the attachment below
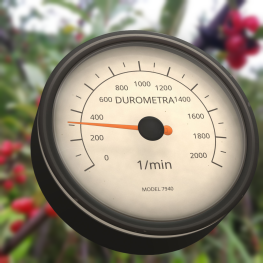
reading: 300
